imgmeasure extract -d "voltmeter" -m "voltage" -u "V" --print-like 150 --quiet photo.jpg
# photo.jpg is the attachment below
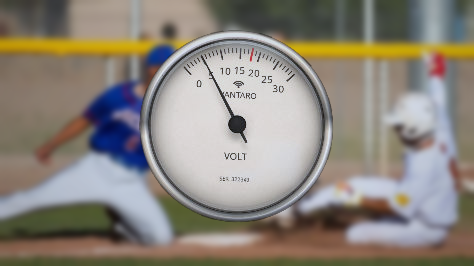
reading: 5
